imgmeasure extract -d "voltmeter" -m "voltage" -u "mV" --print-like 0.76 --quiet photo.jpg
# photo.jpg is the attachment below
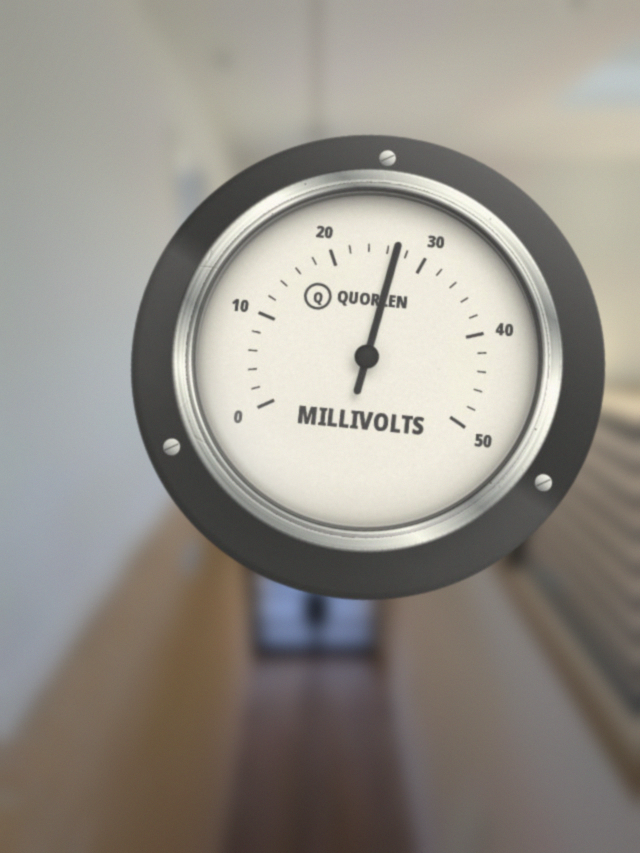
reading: 27
